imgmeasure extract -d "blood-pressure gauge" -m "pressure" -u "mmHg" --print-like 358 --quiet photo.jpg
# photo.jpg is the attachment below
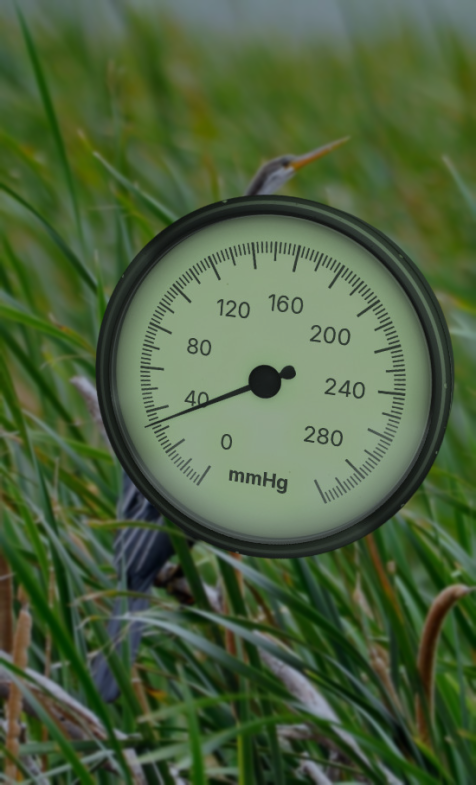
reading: 34
